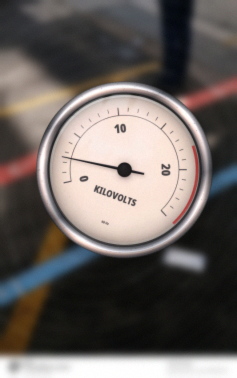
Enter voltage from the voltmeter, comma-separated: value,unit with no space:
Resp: 2.5,kV
